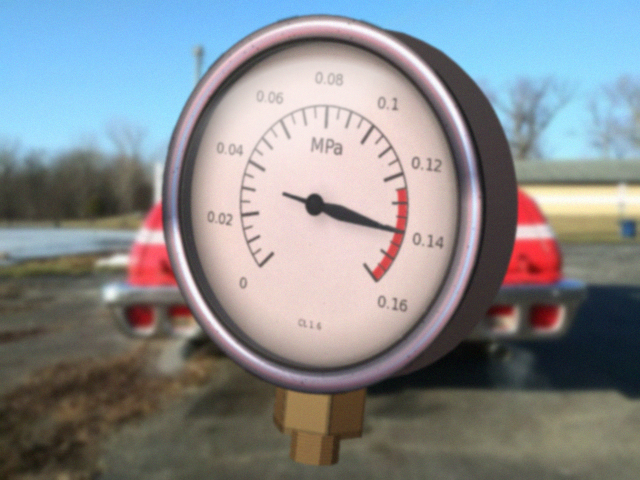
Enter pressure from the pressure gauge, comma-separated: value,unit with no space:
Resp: 0.14,MPa
